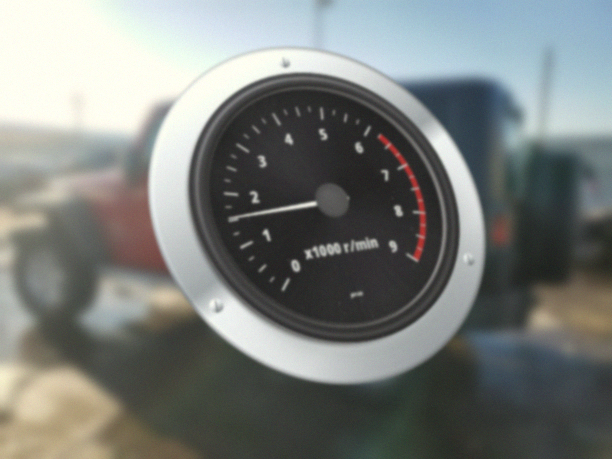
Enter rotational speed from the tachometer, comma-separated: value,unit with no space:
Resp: 1500,rpm
